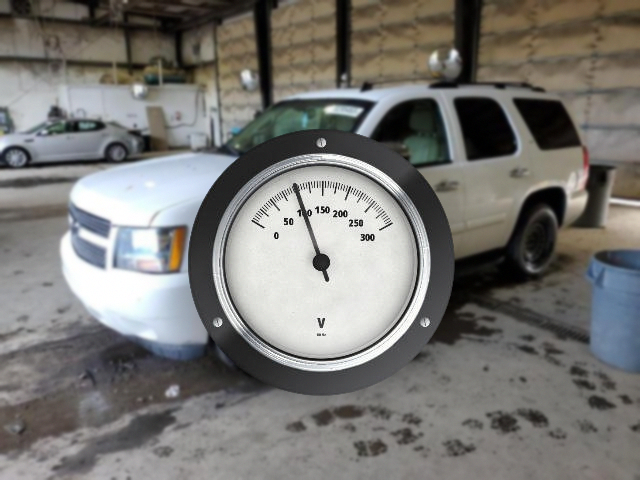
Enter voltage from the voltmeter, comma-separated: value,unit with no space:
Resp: 100,V
